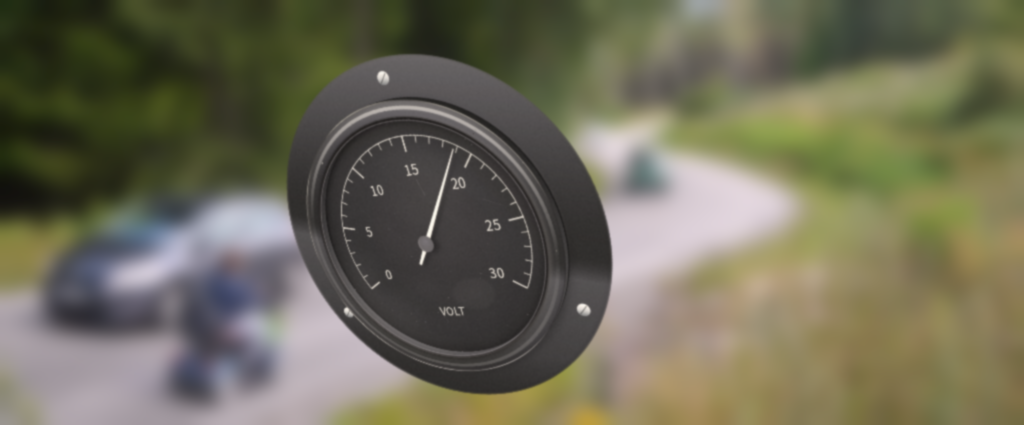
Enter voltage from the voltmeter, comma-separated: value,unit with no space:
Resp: 19,V
